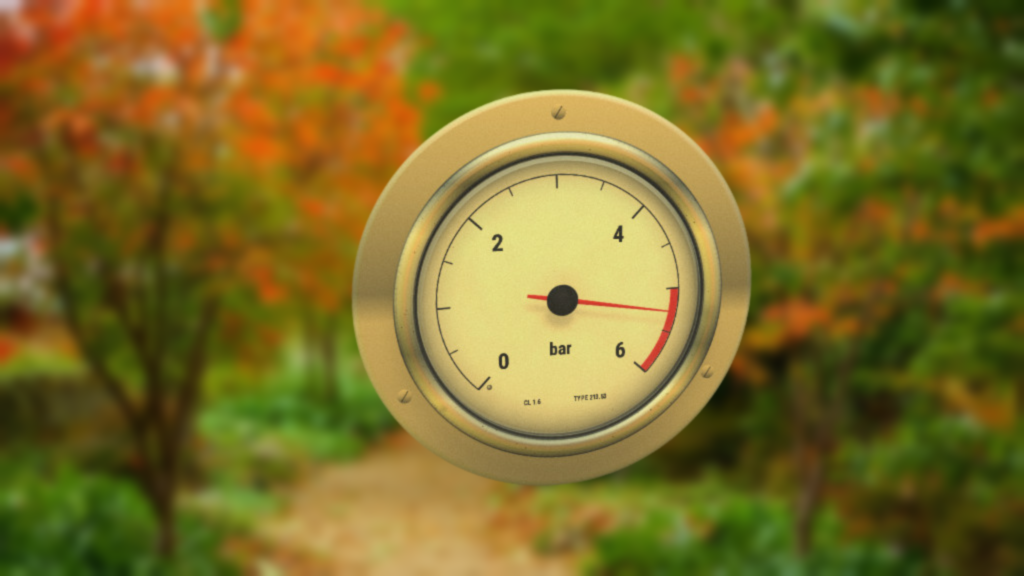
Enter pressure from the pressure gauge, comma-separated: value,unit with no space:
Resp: 5.25,bar
